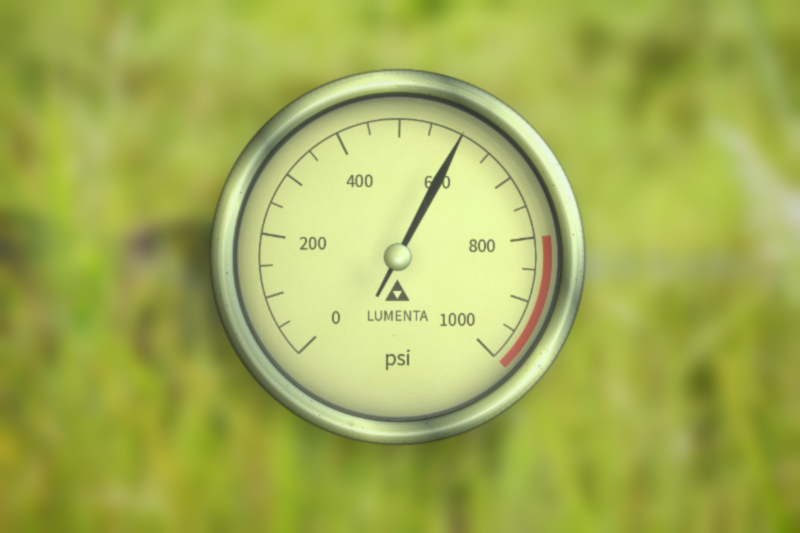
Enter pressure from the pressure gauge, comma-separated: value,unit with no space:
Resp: 600,psi
